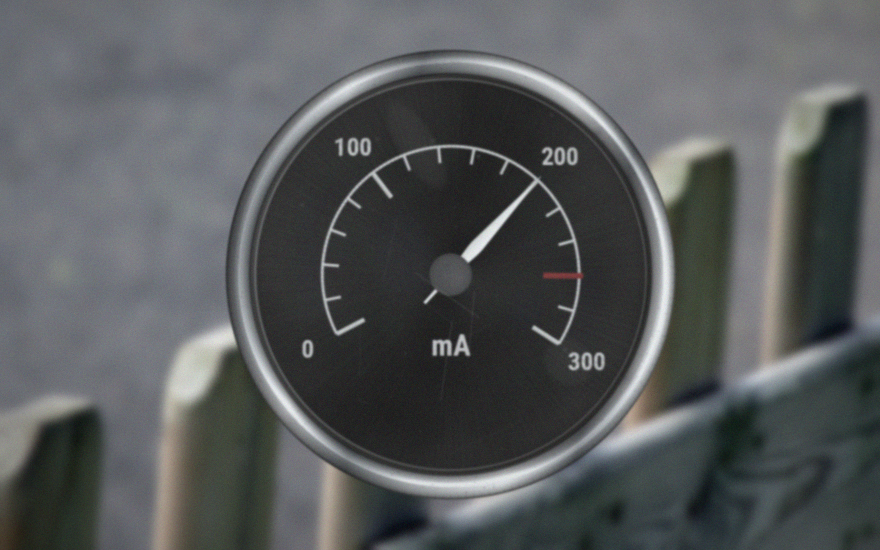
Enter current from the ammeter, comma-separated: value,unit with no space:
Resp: 200,mA
